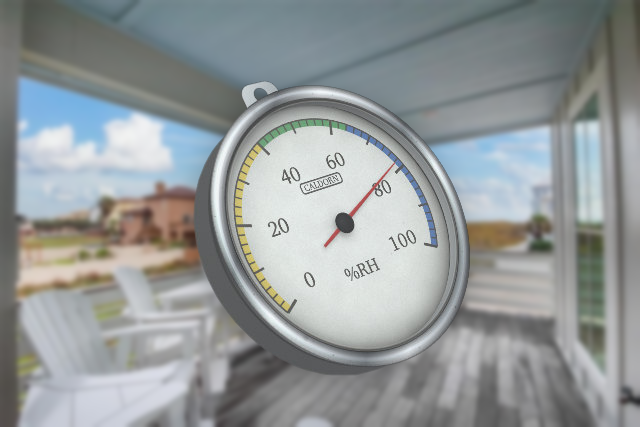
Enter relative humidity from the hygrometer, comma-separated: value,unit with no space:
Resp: 78,%
